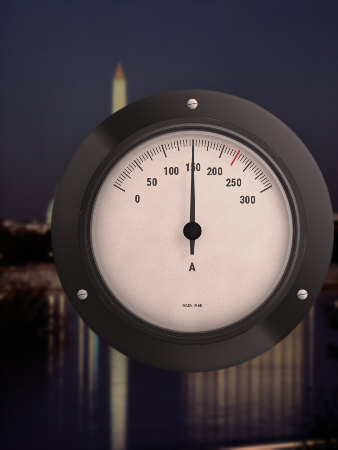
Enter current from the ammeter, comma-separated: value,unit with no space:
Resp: 150,A
